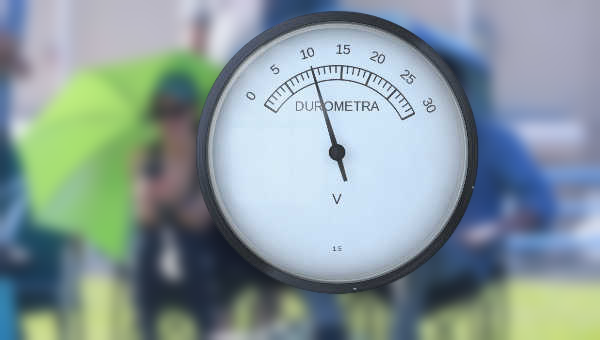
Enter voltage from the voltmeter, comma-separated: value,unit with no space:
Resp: 10,V
